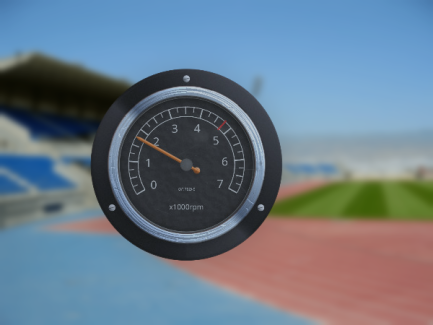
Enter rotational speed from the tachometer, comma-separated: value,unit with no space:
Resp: 1750,rpm
